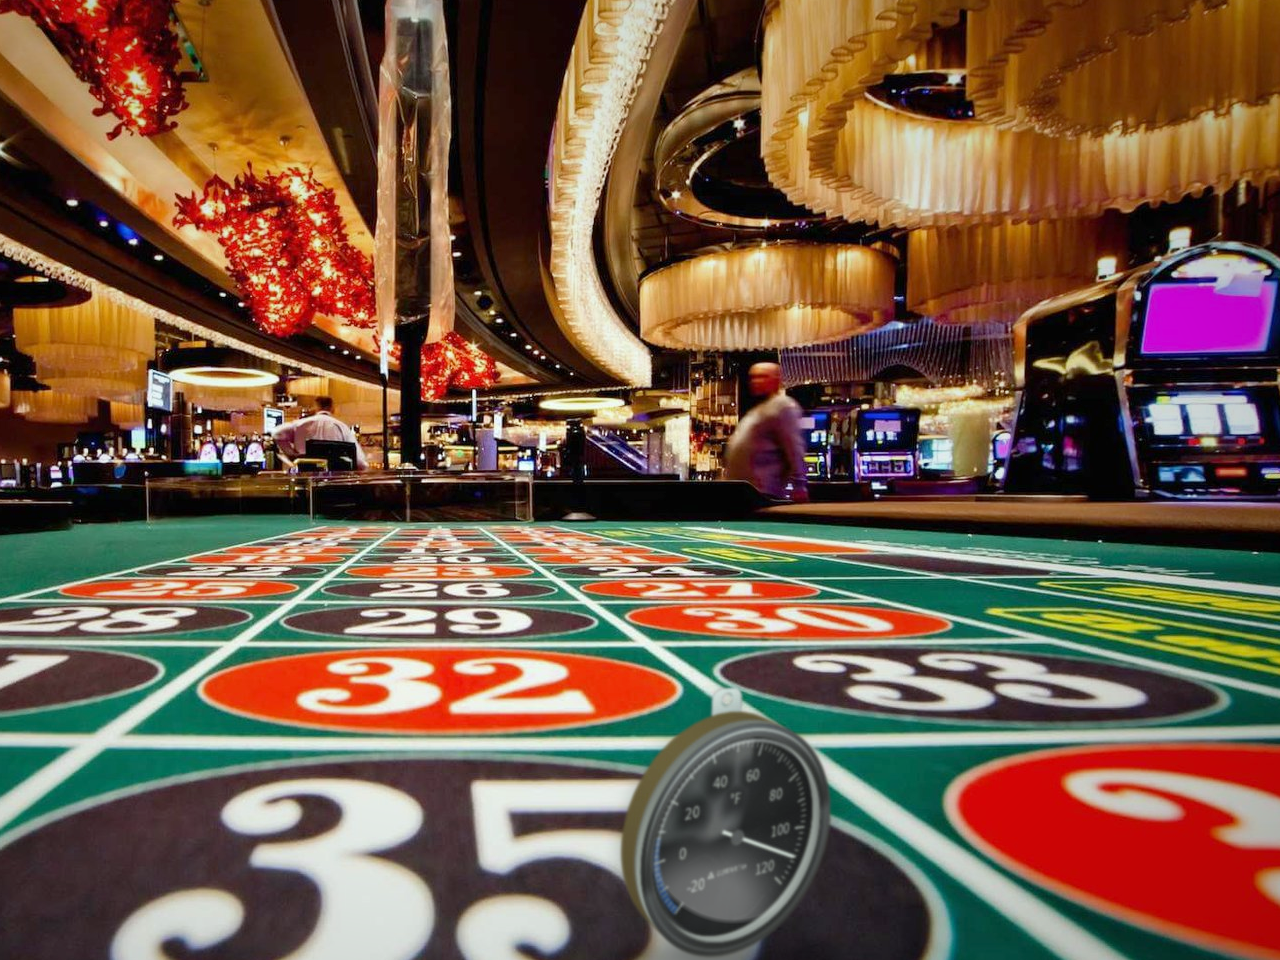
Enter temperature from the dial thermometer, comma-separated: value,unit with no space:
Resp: 110,°F
